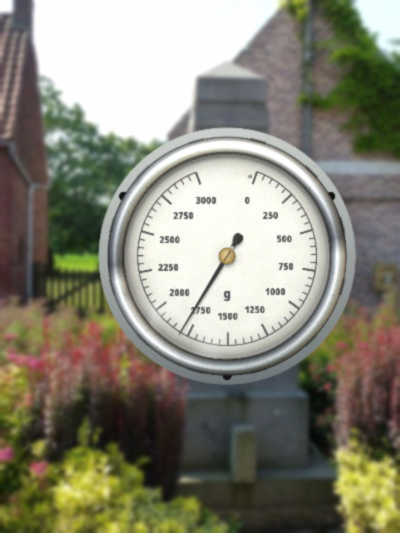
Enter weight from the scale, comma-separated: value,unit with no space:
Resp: 1800,g
